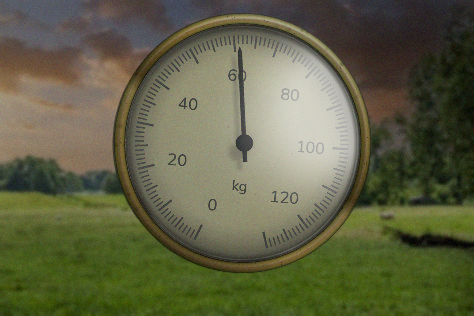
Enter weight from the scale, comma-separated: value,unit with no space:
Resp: 61,kg
